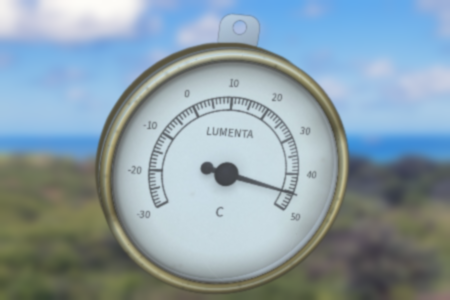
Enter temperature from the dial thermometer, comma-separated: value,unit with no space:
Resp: 45,°C
